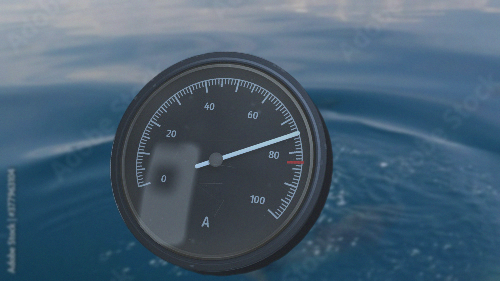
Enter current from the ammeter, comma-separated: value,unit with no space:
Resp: 75,A
